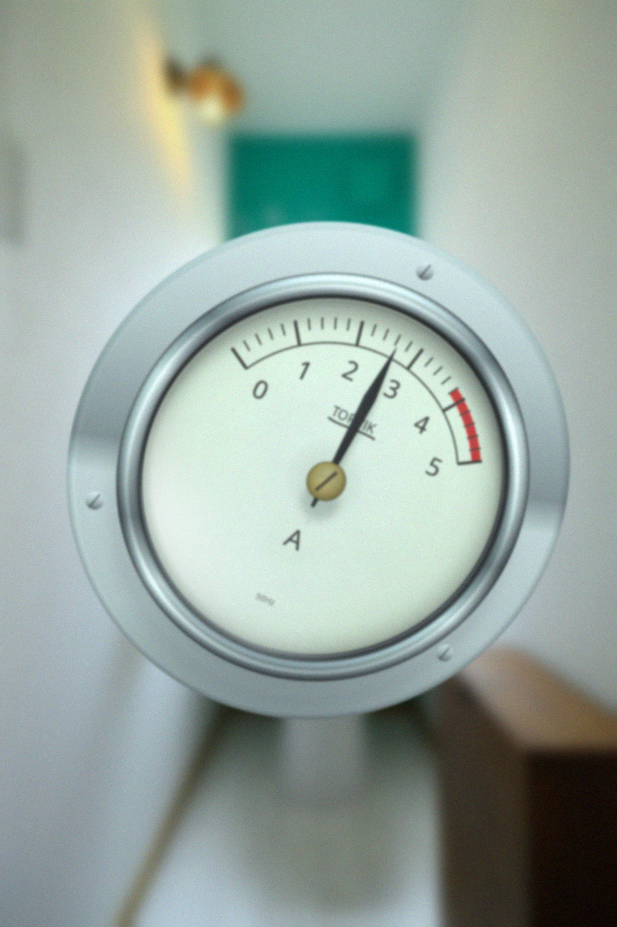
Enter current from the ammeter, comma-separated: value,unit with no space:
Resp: 2.6,A
